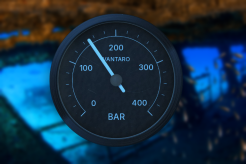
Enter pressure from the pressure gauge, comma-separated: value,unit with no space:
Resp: 150,bar
